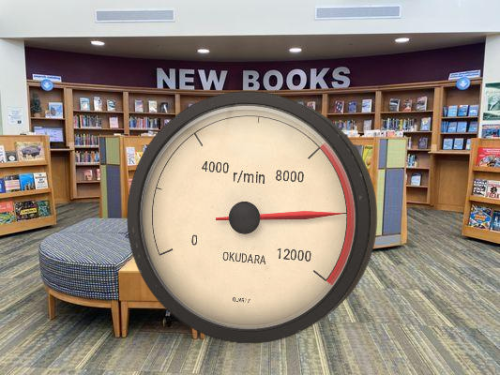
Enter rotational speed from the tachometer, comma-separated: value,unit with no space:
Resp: 10000,rpm
